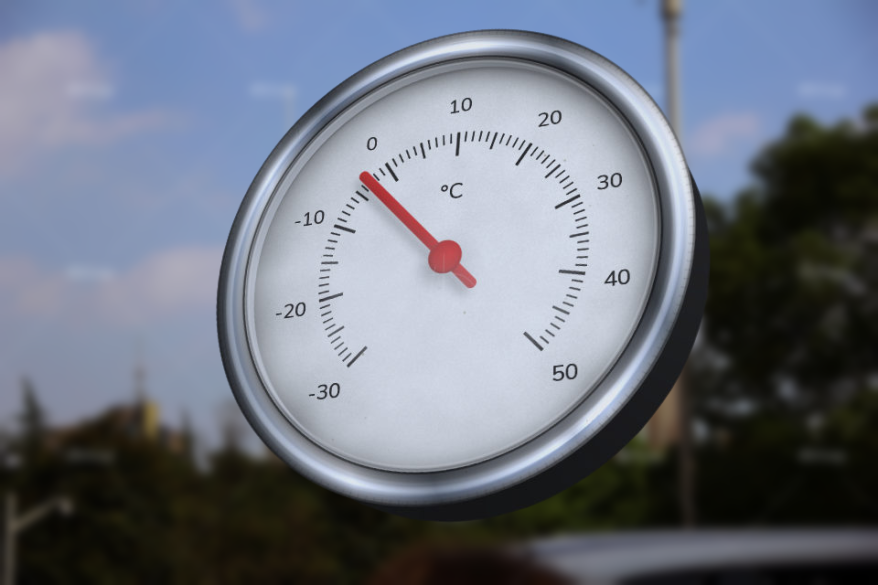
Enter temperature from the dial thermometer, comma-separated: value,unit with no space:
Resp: -3,°C
